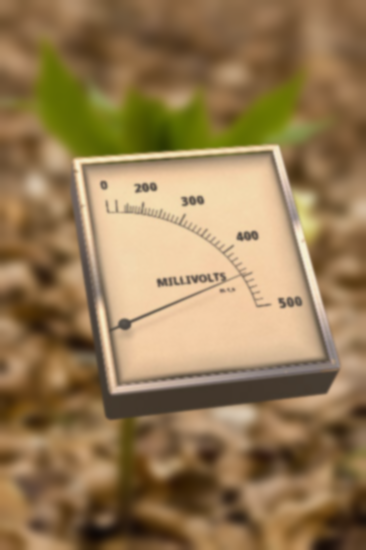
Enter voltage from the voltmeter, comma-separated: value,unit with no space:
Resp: 450,mV
